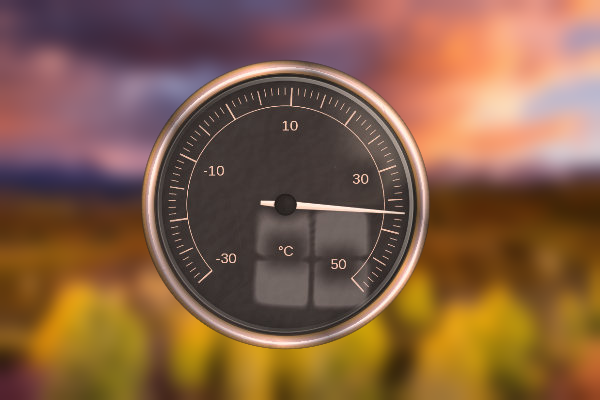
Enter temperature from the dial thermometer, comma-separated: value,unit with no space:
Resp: 37,°C
